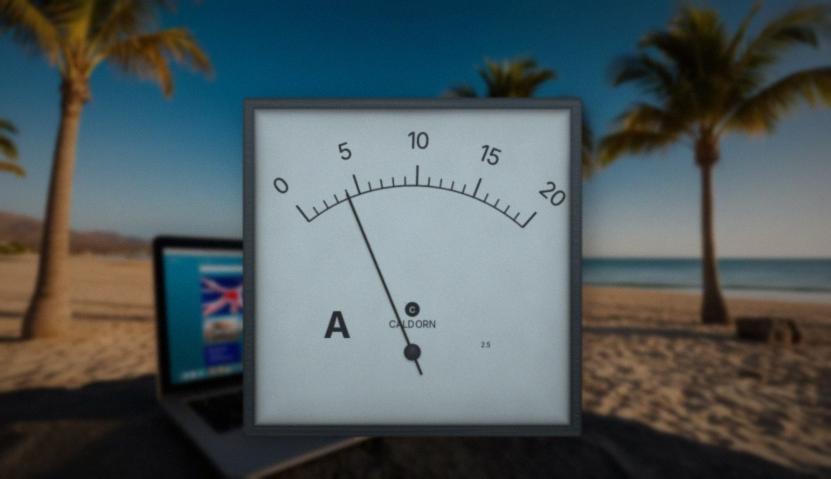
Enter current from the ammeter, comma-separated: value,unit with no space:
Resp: 4,A
